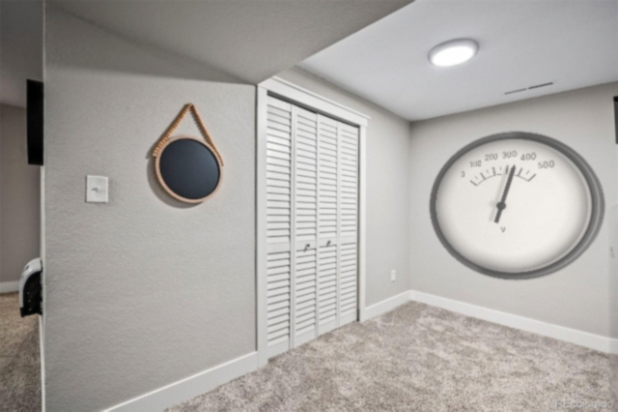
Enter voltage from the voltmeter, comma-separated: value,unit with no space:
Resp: 350,V
